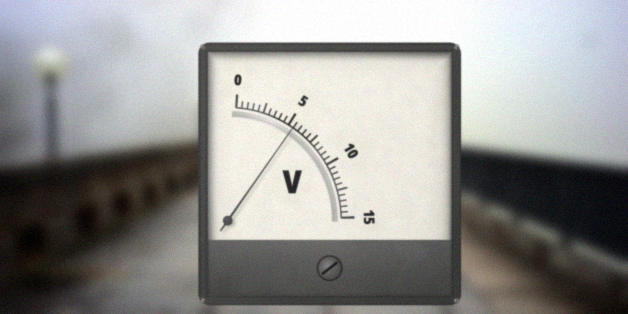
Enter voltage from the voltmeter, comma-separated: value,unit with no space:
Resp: 5.5,V
